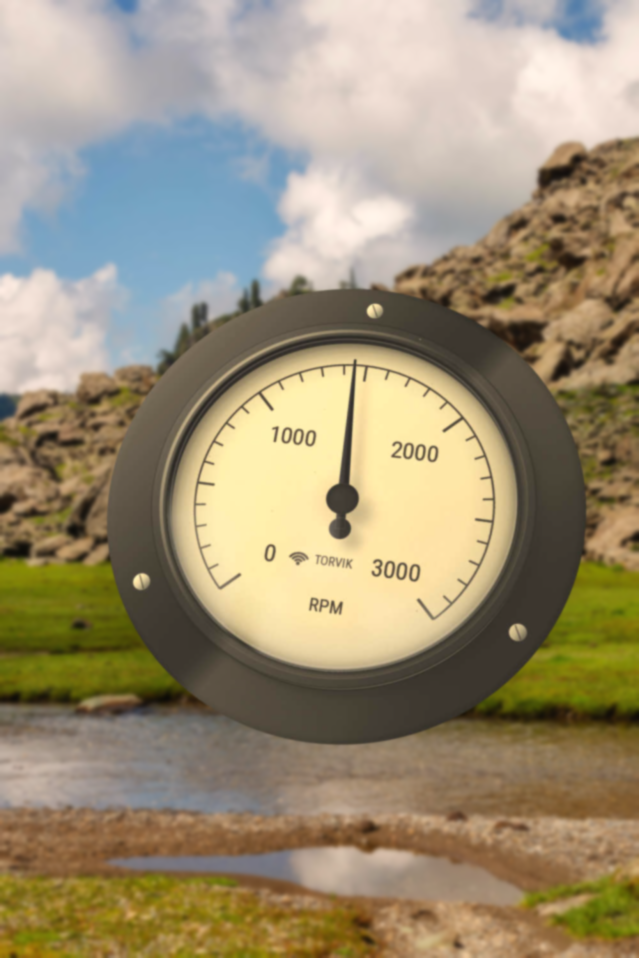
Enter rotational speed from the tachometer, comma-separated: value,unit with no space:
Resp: 1450,rpm
